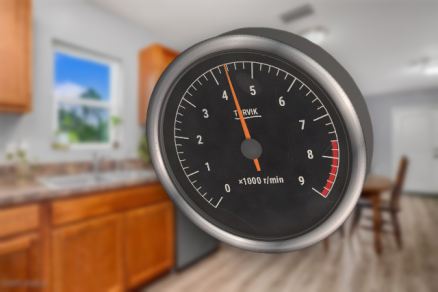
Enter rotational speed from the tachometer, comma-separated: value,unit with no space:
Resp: 4400,rpm
